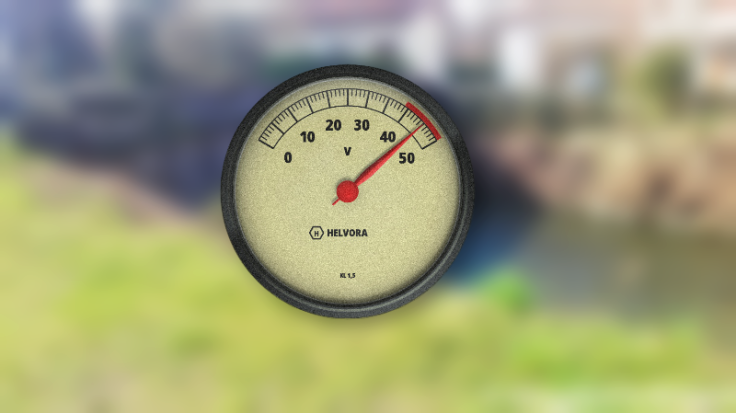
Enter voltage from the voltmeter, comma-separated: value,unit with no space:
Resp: 45,V
